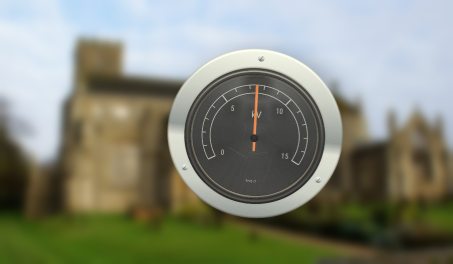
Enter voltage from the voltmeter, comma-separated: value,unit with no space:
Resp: 7.5,kV
